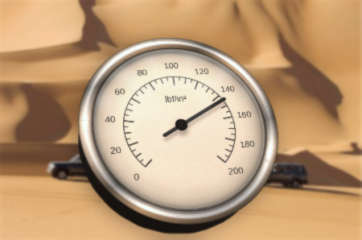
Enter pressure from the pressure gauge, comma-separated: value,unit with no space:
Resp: 145,psi
